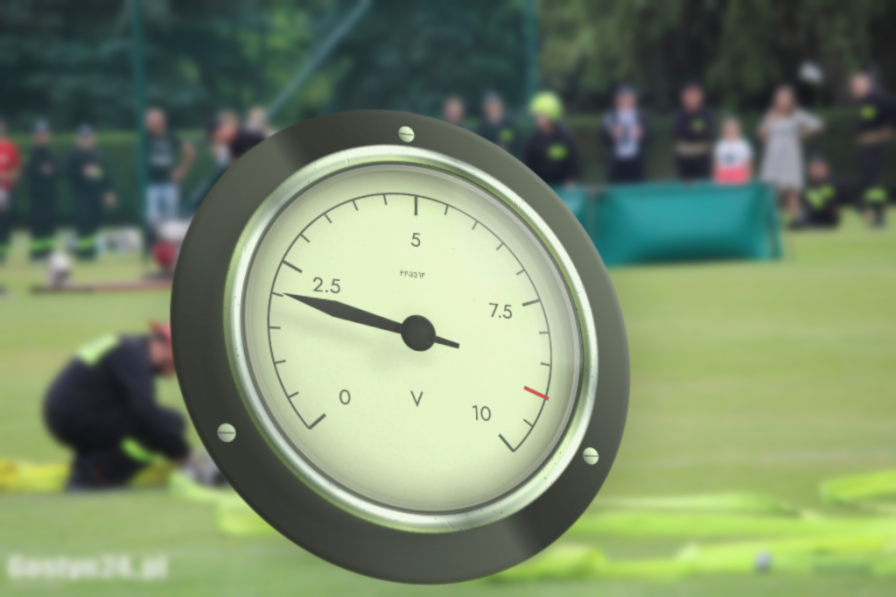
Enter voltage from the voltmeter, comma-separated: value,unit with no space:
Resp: 2,V
